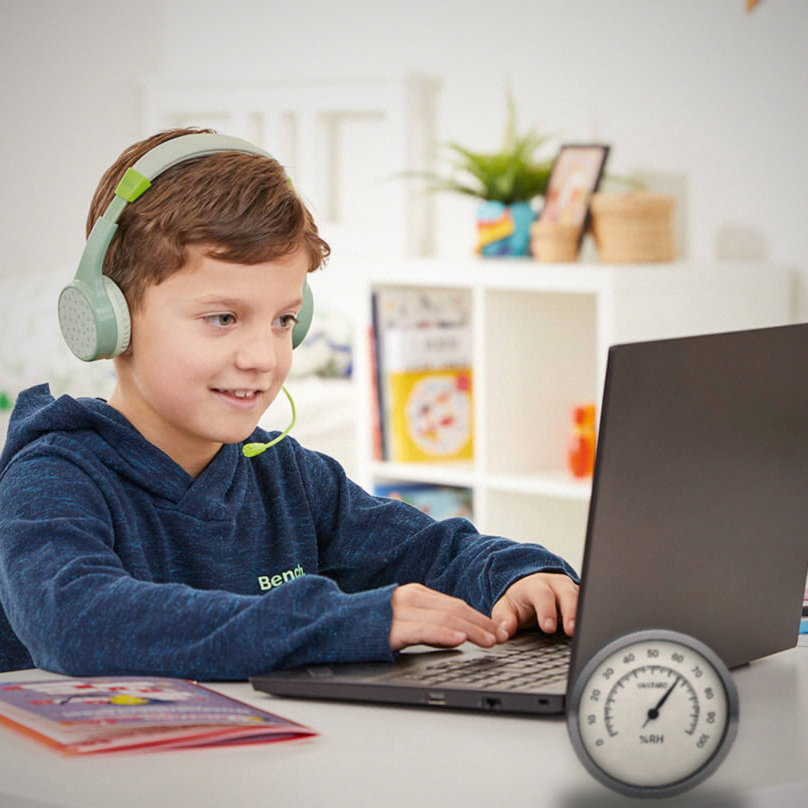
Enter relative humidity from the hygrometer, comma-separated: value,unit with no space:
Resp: 65,%
